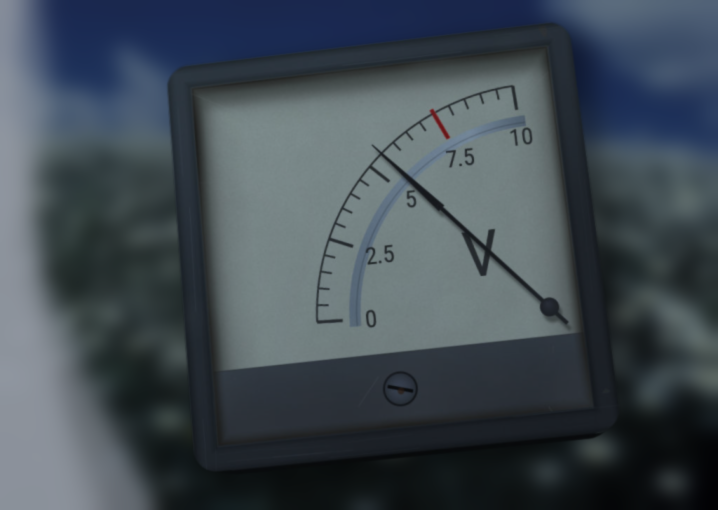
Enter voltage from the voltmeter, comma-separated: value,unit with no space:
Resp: 5.5,V
